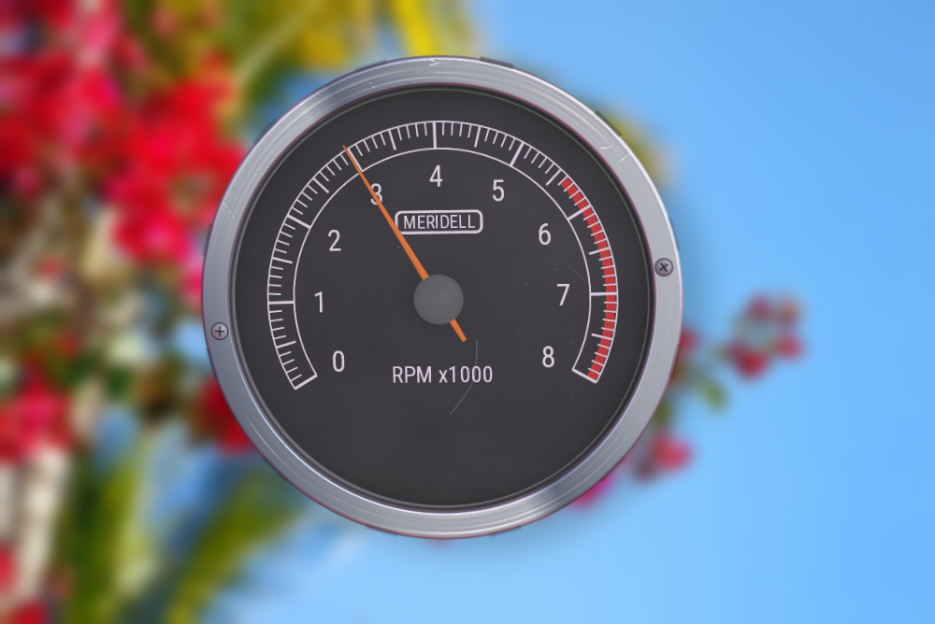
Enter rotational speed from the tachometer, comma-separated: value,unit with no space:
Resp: 3000,rpm
